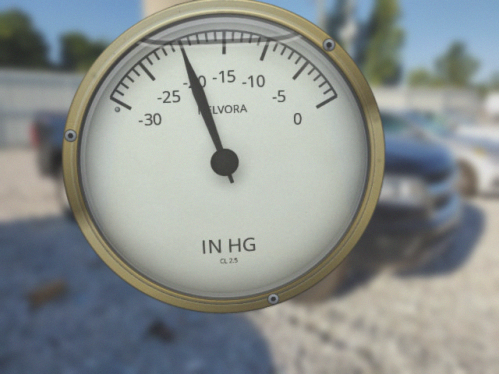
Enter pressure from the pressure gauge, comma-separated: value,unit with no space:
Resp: -20,inHg
